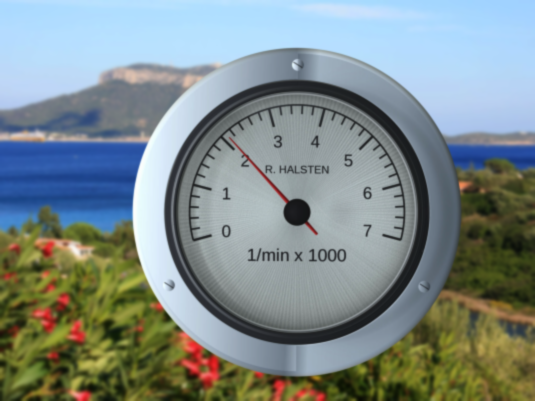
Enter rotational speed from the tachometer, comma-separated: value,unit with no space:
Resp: 2100,rpm
